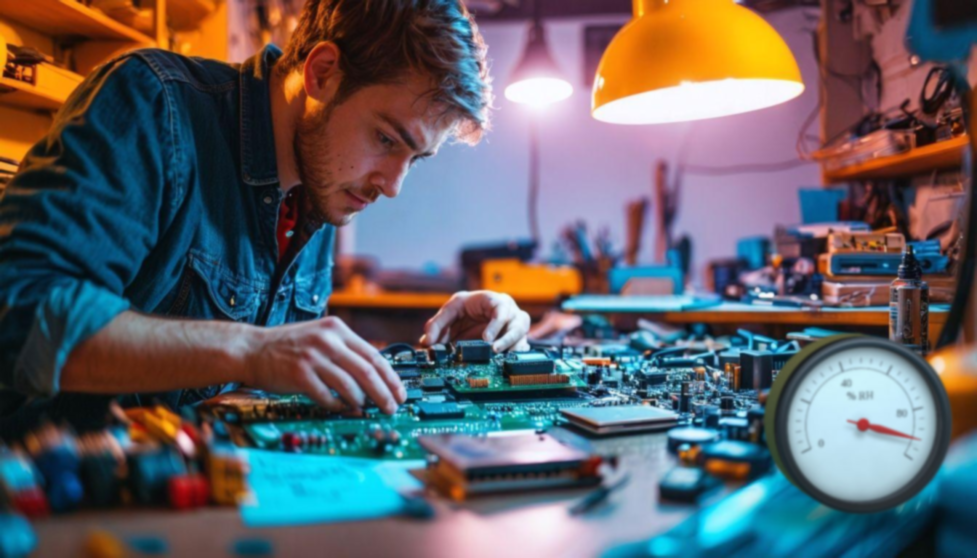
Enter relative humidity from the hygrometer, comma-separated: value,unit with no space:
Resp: 92,%
